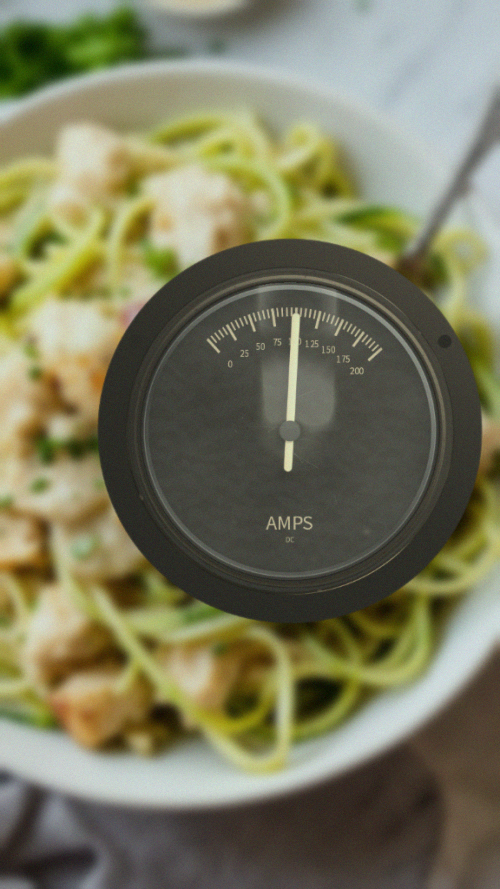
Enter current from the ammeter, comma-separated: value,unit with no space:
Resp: 100,A
